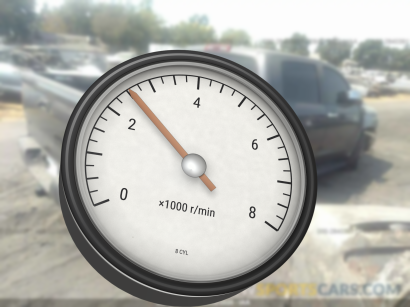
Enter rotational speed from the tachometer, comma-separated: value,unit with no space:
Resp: 2500,rpm
